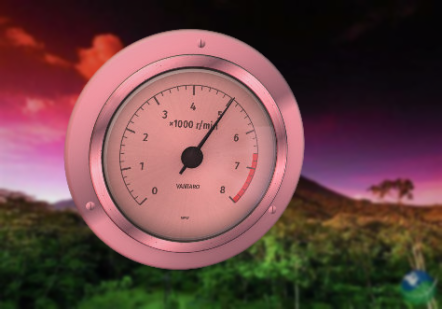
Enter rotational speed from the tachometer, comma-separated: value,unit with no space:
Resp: 5000,rpm
